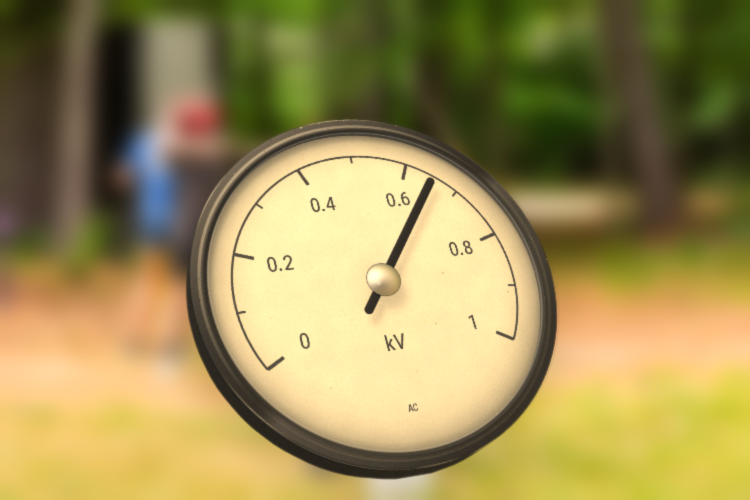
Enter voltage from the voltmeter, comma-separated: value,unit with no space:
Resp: 0.65,kV
